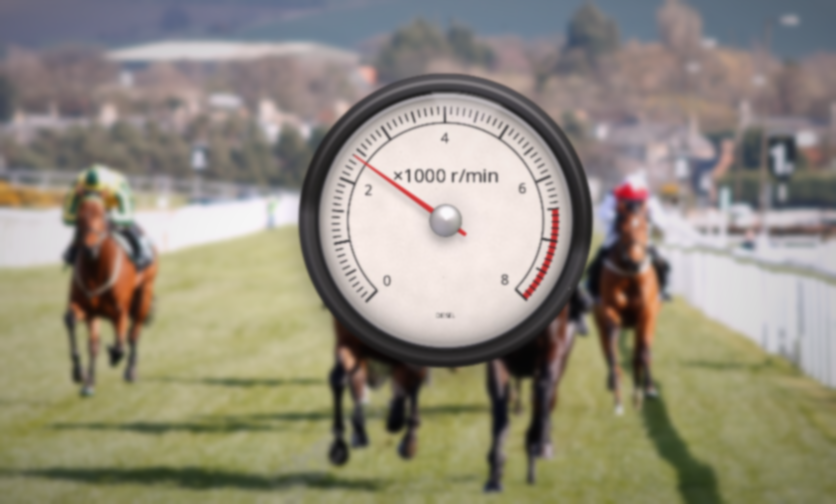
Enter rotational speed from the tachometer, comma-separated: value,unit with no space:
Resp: 2400,rpm
